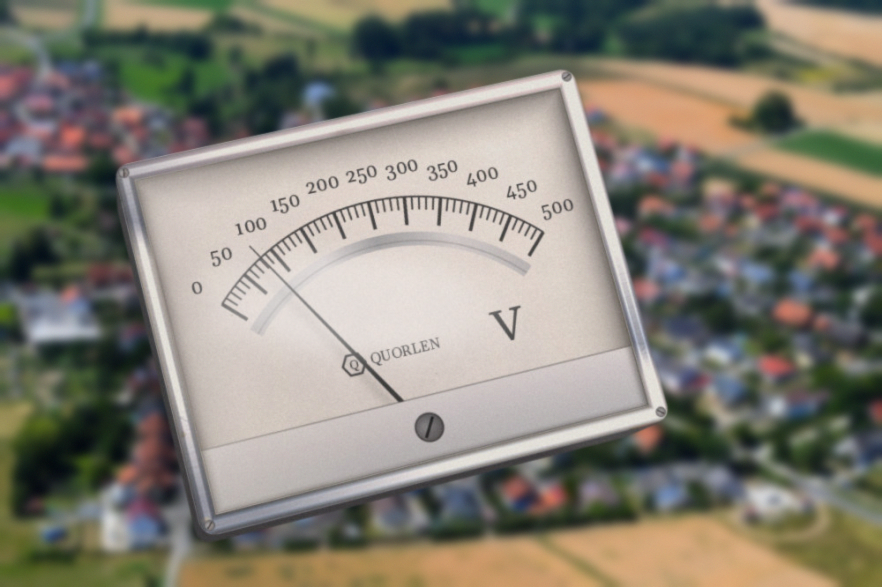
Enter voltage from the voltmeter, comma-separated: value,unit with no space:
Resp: 80,V
